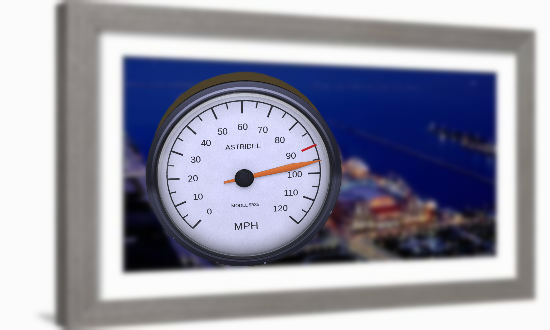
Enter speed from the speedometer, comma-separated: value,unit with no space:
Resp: 95,mph
